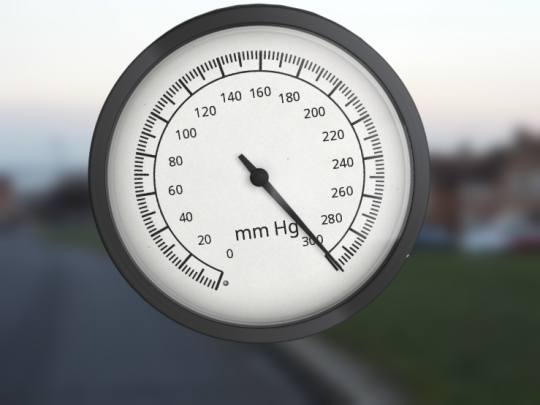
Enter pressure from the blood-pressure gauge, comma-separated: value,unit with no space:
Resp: 298,mmHg
